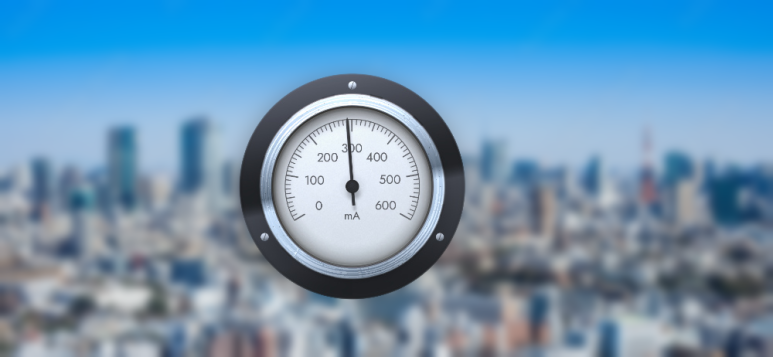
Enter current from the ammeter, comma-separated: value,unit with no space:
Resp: 290,mA
